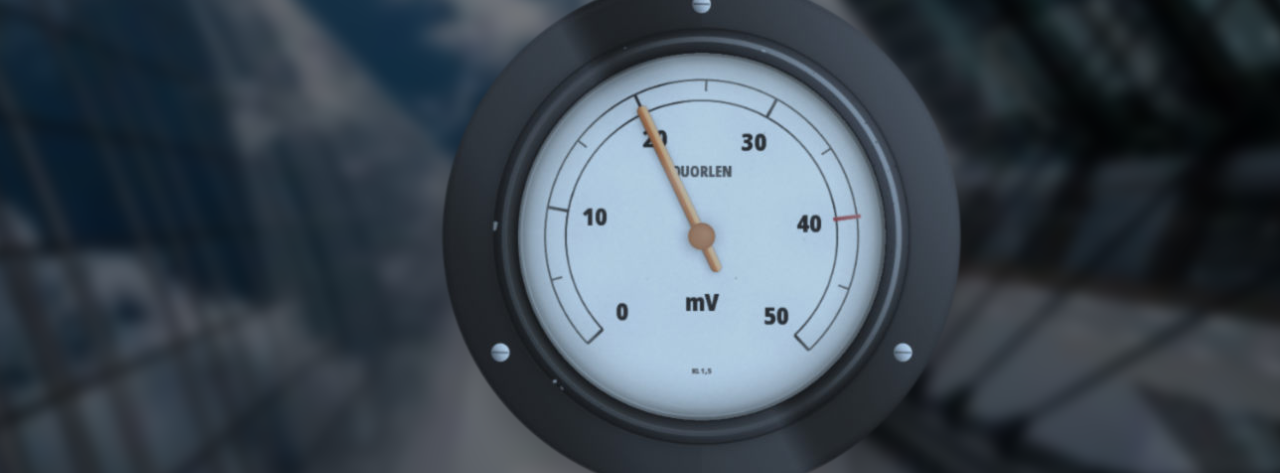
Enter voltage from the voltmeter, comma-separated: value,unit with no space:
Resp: 20,mV
